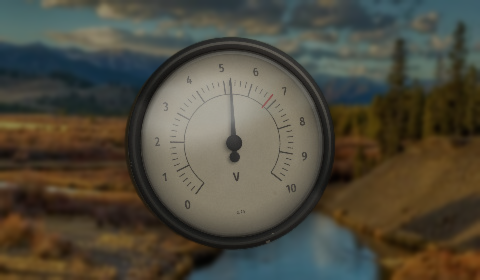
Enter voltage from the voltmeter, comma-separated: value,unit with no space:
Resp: 5.2,V
